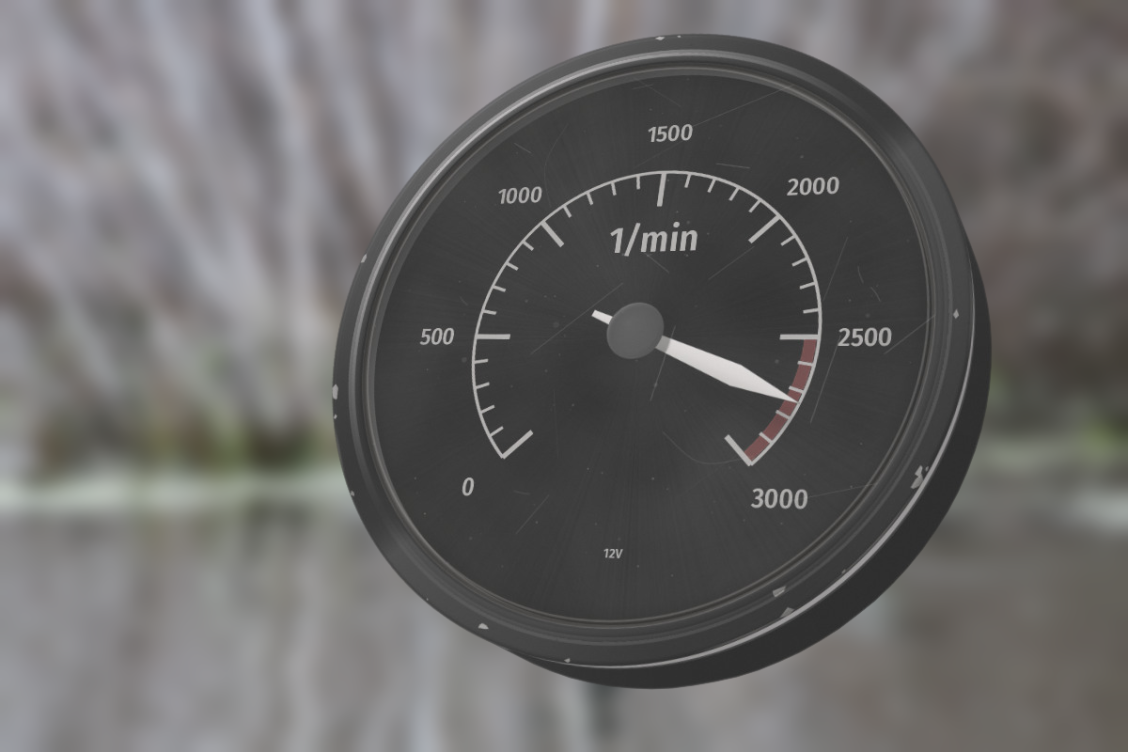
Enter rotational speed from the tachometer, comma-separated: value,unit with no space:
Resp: 2750,rpm
